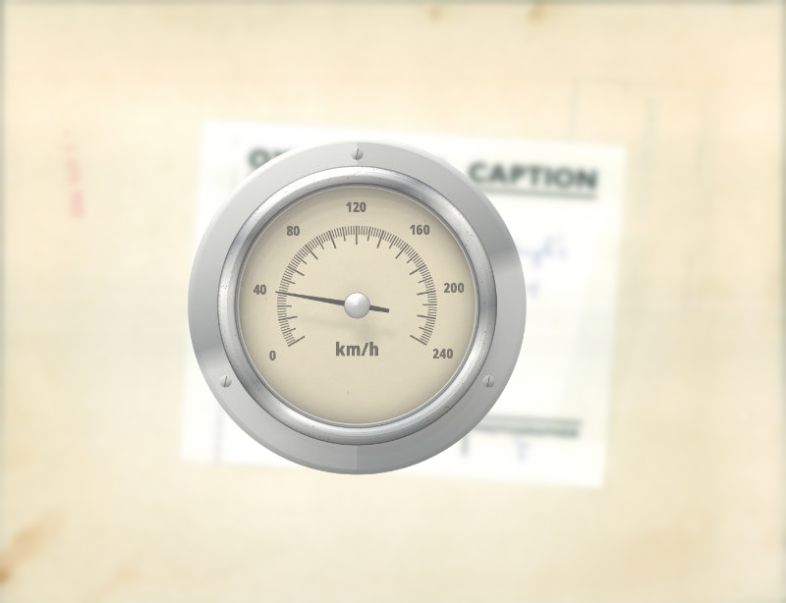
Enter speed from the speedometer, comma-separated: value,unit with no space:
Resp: 40,km/h
